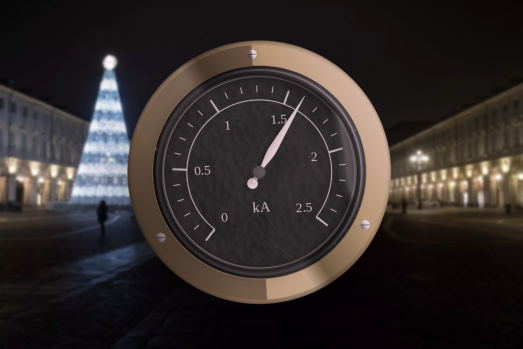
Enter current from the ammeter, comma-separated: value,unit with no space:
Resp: 1.6,kA
